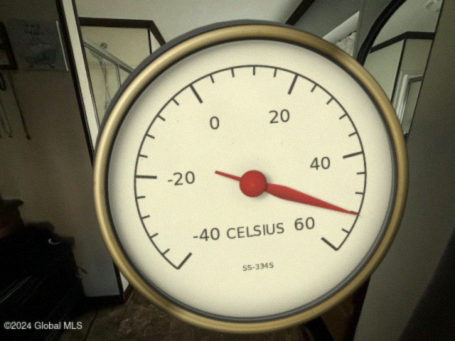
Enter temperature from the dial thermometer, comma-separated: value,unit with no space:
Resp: 52,°C
